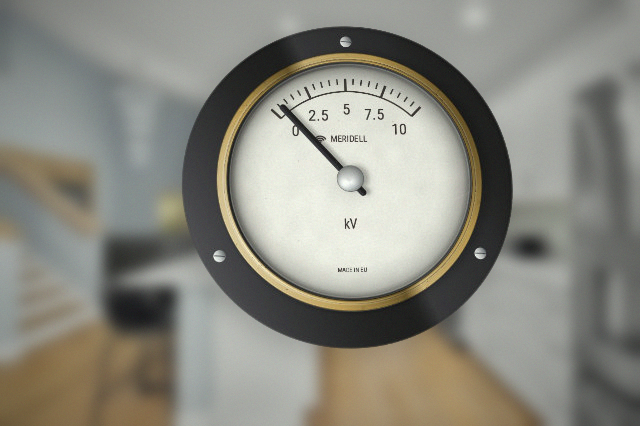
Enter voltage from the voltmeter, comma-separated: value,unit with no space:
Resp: 0.5,kV
